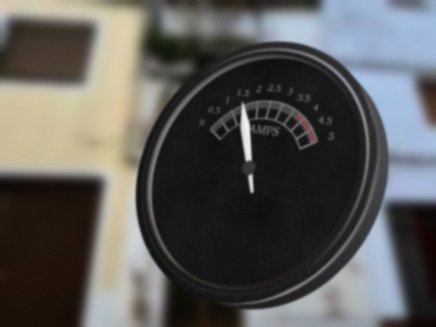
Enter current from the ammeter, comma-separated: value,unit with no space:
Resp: 1.5,A
